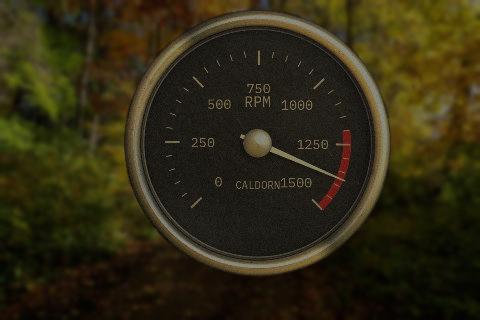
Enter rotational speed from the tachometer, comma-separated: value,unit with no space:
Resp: 1375,rpm
